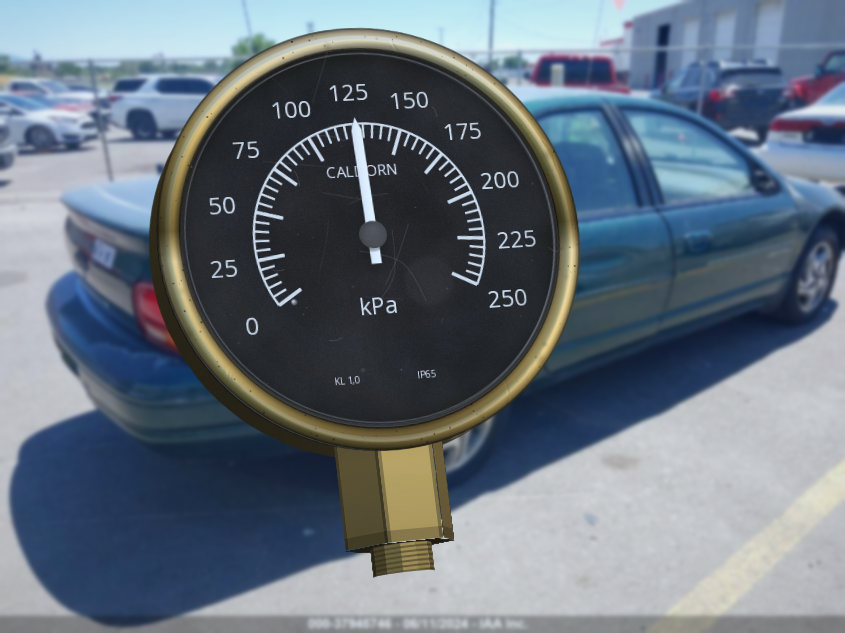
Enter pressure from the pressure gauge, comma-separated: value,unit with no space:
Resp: 125,kPa
